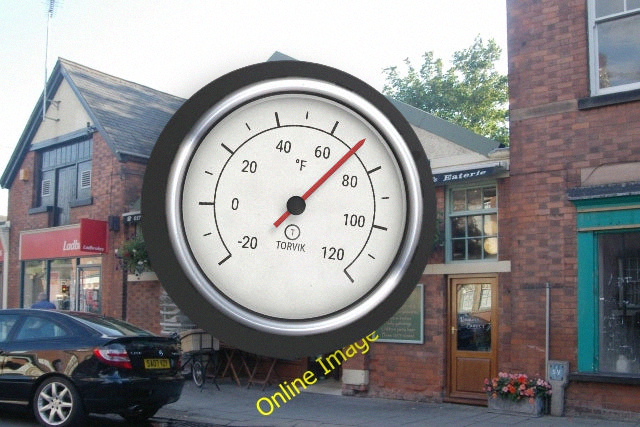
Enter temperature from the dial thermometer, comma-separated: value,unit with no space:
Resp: 70,°F
